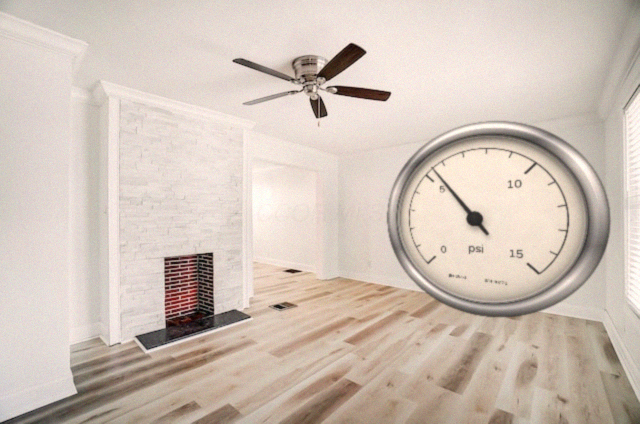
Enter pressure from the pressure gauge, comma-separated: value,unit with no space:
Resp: 5.5,psi
